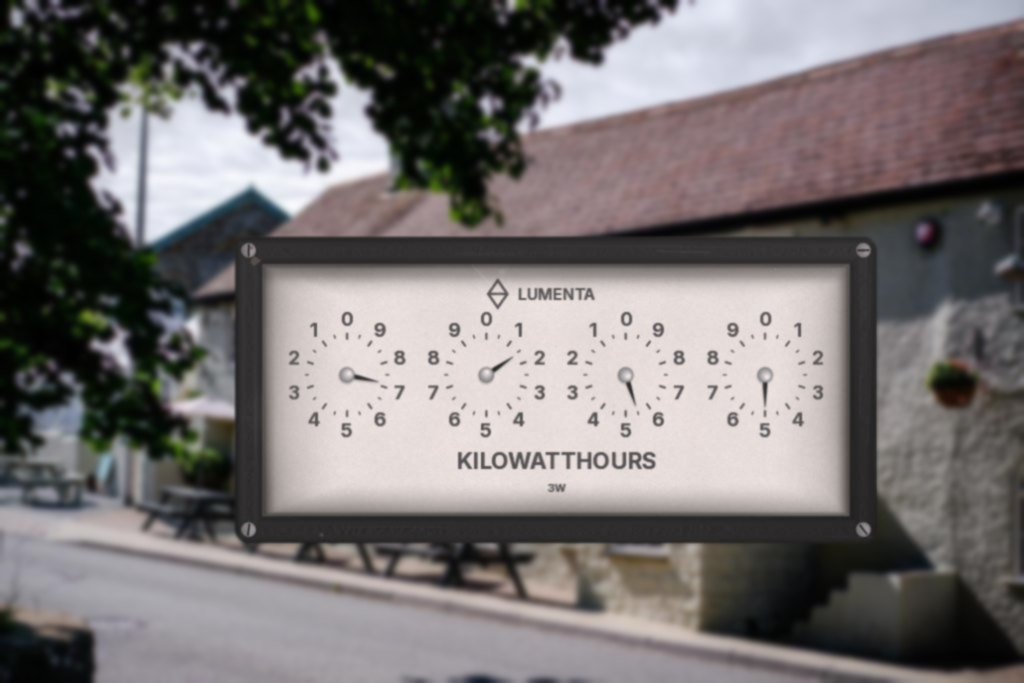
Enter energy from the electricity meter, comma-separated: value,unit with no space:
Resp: 7155,kWh
